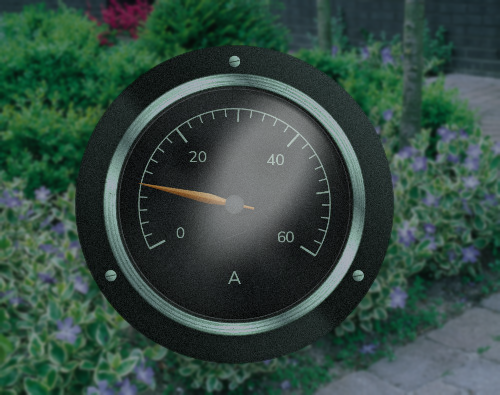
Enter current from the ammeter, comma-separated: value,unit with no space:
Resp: 10,A
